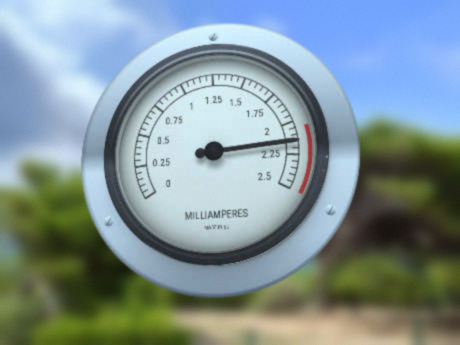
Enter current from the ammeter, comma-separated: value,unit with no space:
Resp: 2.15,mA
